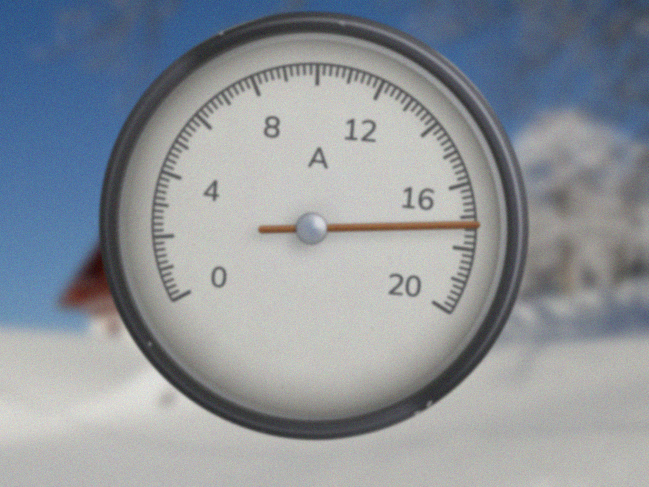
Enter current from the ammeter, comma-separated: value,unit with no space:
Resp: 17.2,A
